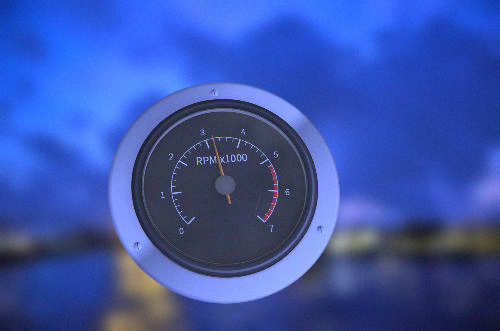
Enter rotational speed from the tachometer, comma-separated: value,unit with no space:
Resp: 3200,rpm
